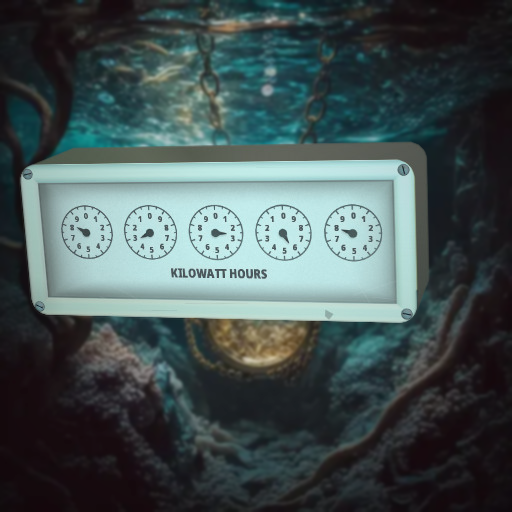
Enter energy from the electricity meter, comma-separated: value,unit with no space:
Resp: 83258,kWh
